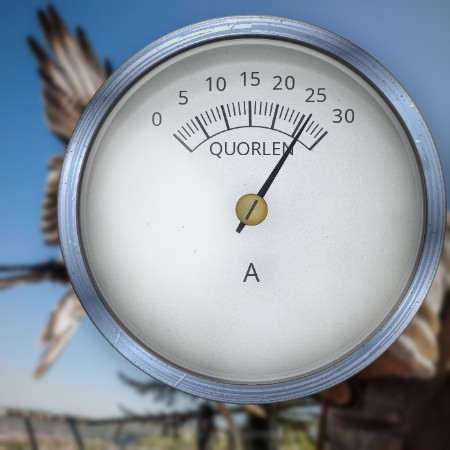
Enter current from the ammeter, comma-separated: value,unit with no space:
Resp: 26,A
